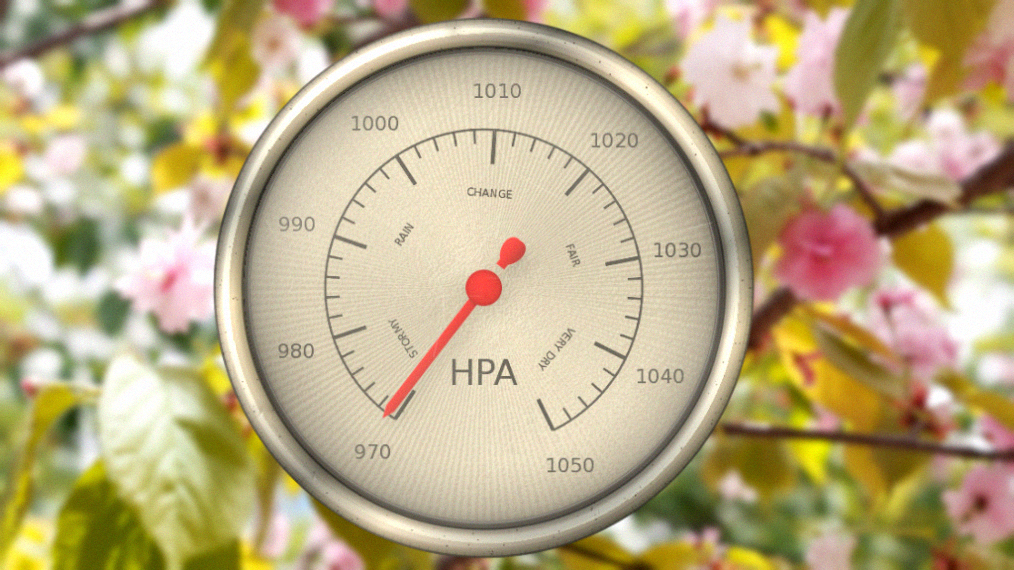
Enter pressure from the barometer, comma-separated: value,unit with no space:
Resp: 971,hPa
